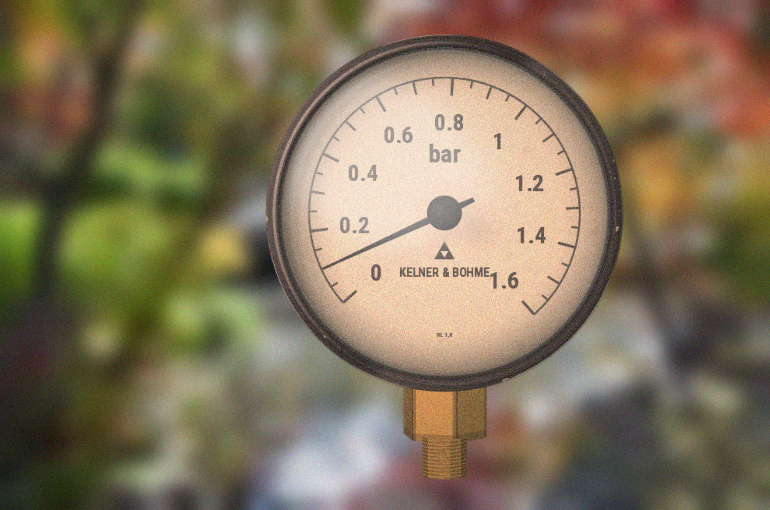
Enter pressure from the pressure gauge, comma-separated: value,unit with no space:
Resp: 0.1,bar
